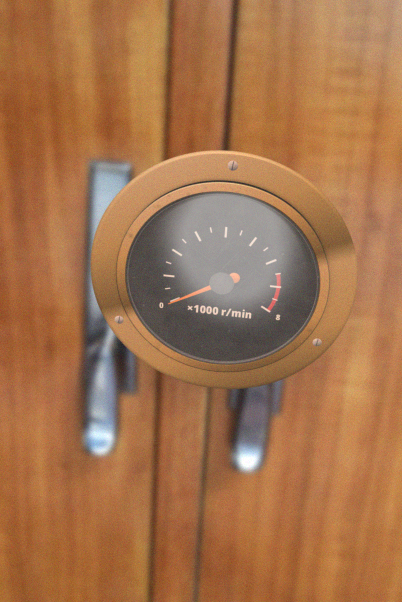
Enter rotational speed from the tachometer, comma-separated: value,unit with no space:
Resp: 0,rpm
